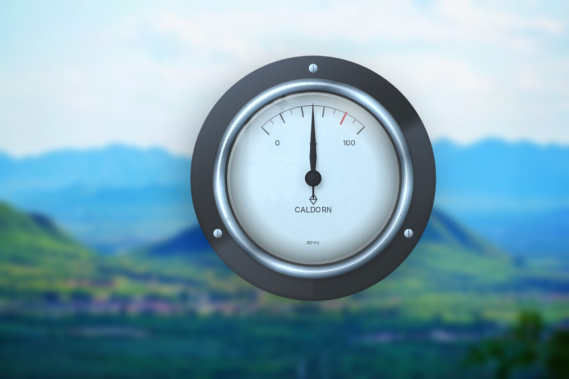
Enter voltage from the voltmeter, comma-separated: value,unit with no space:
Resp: 50,V
